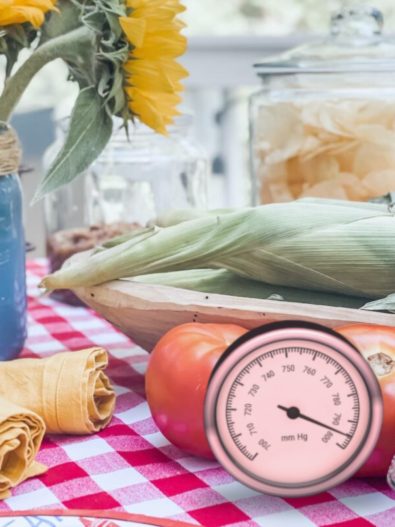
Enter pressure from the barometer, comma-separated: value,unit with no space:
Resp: 795,mmHg
